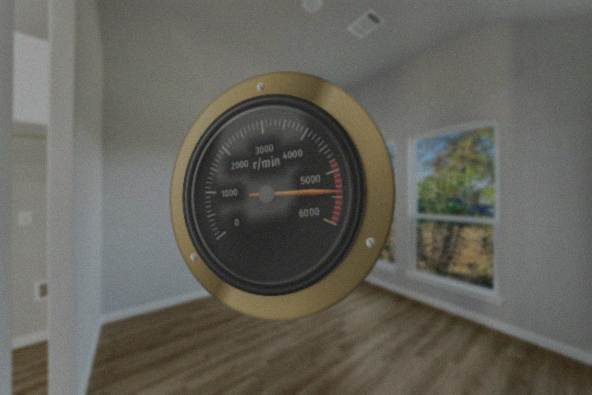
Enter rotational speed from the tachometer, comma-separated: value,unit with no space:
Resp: 5400,rpm
